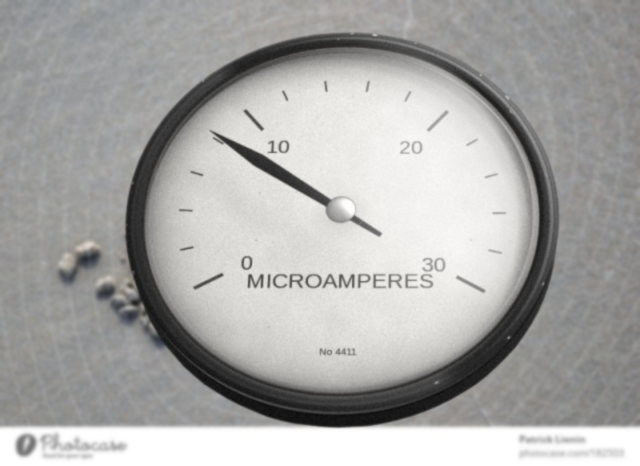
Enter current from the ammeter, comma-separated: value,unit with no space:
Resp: 8,µA
